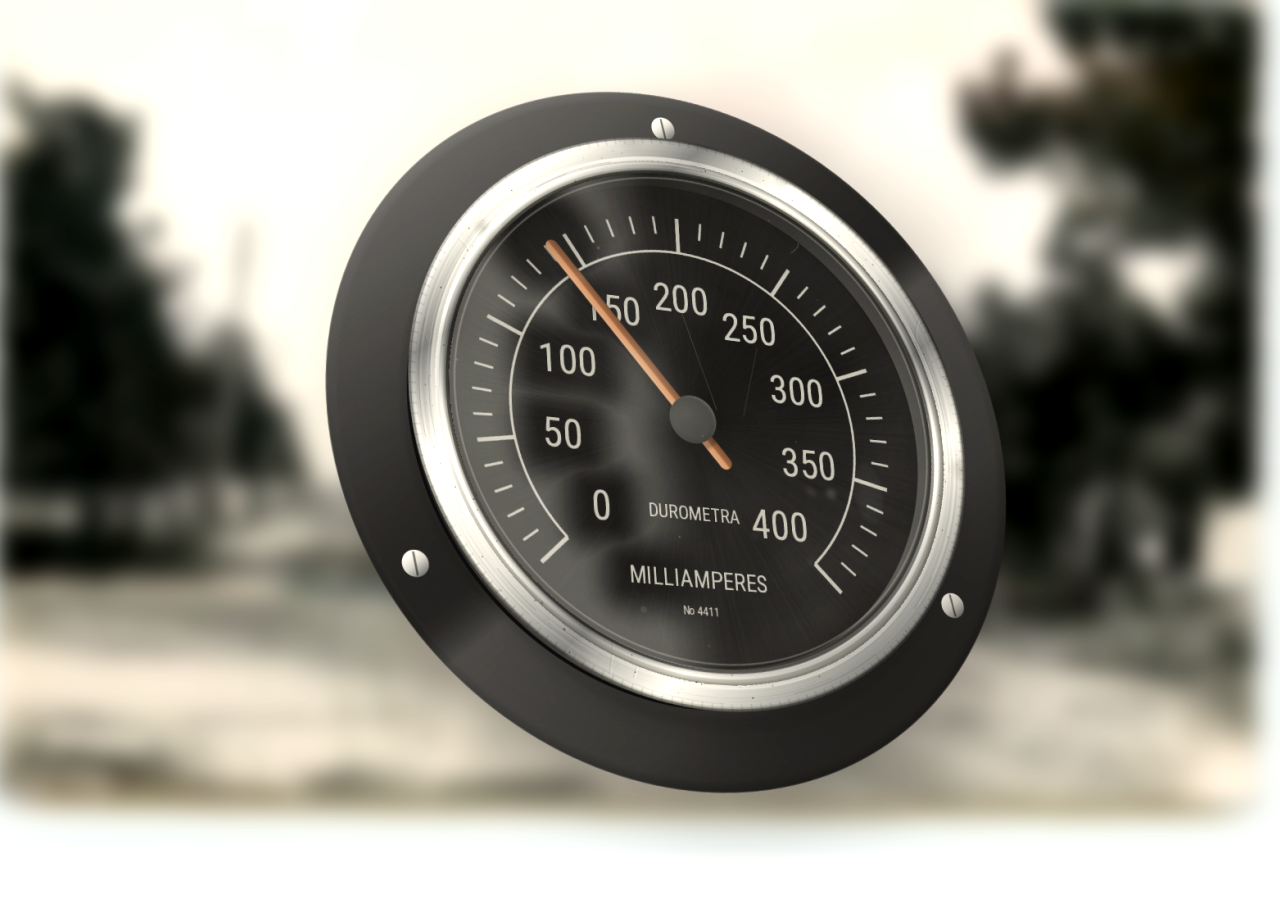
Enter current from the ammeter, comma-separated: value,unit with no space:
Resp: 140,mA
